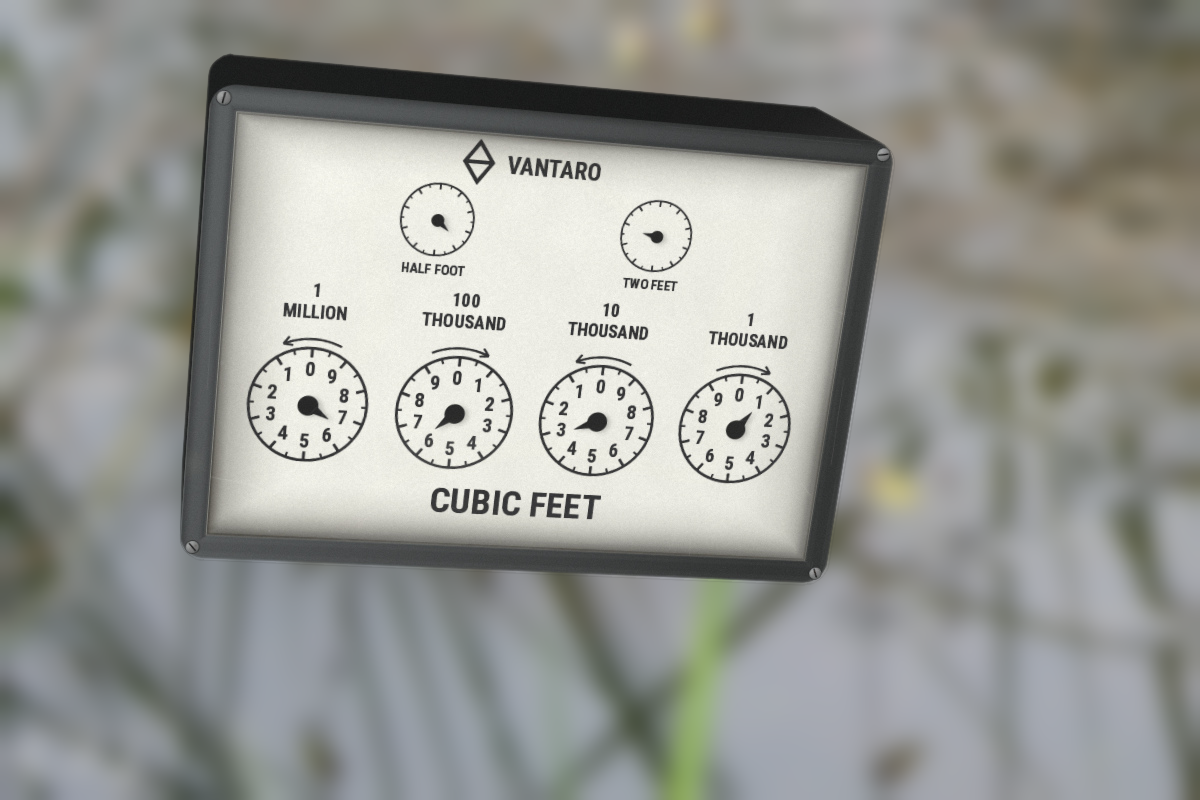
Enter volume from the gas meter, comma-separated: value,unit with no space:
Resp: 663100,ft³
